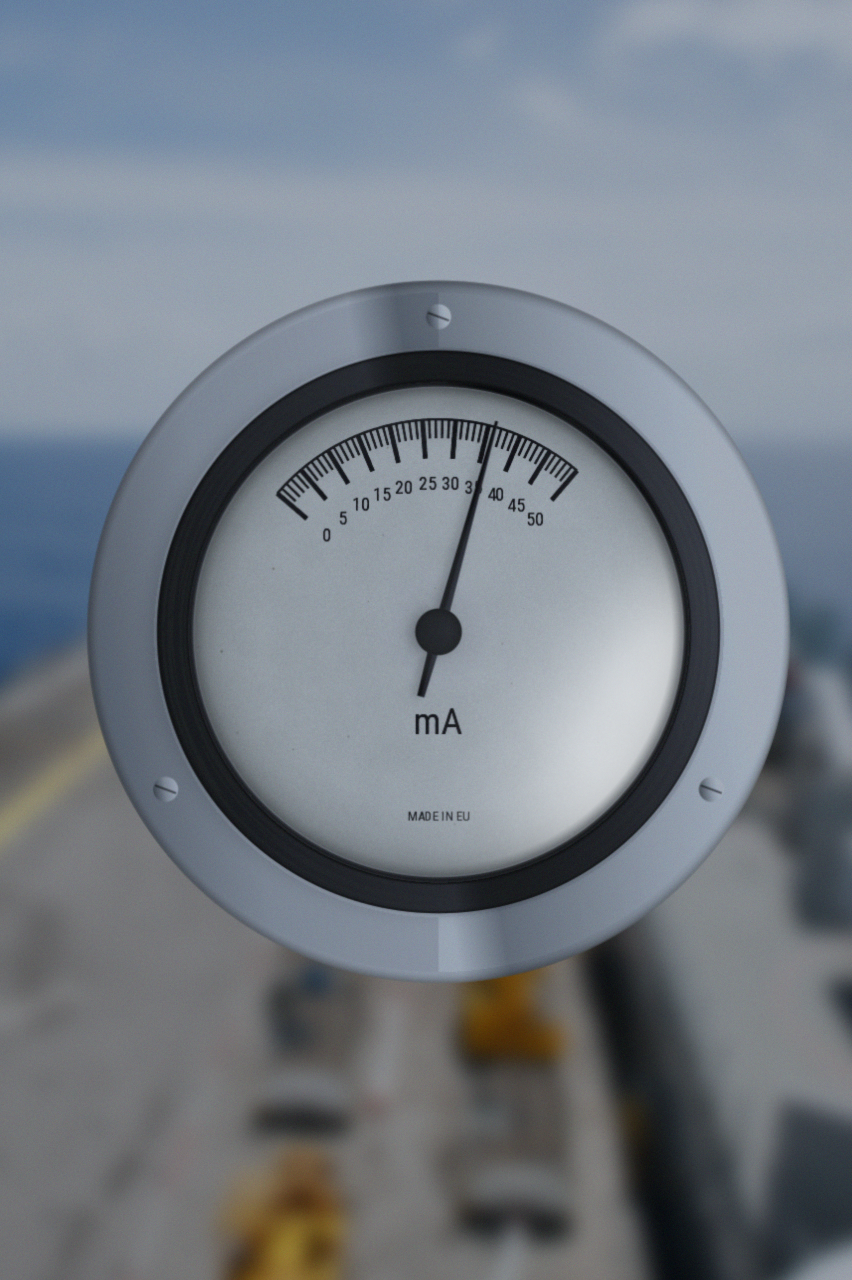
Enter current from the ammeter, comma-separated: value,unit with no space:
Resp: 36,mA
